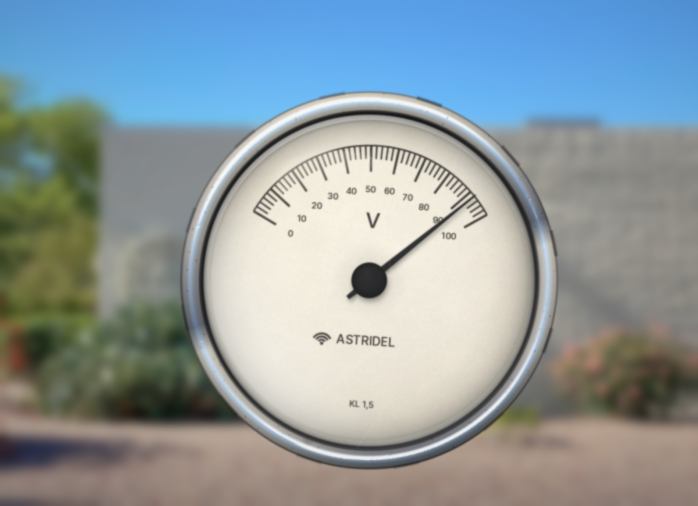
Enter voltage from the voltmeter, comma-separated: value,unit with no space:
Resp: 92,V
